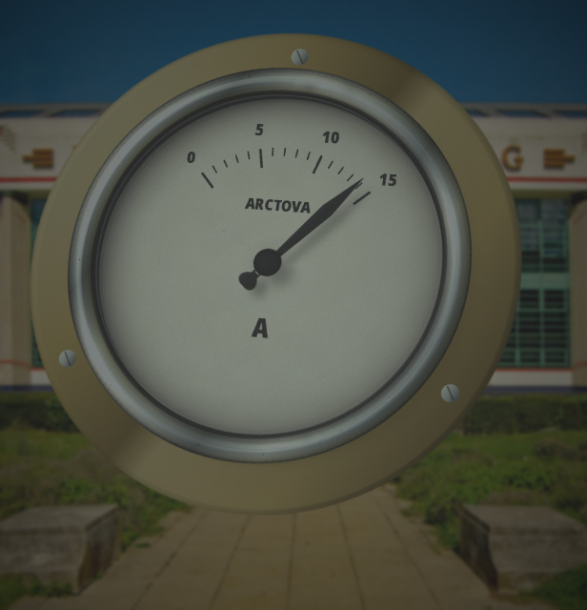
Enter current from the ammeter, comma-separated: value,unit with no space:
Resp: 14,A
